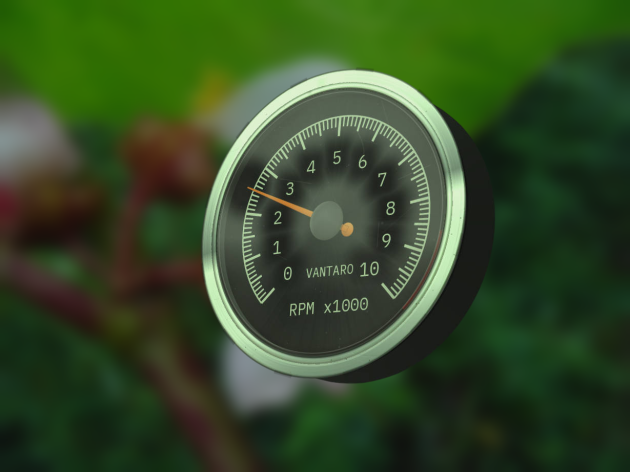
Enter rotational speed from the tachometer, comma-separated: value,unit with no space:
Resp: 2500,rpm
